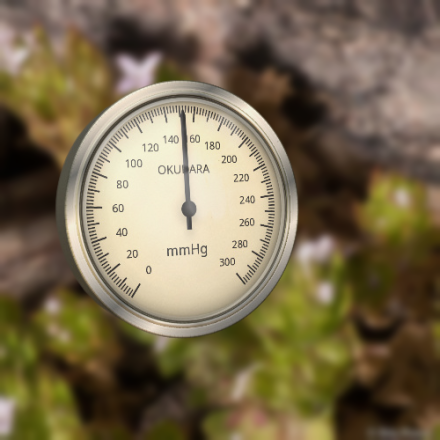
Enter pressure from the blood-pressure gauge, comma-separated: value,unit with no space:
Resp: 150,mmHg
